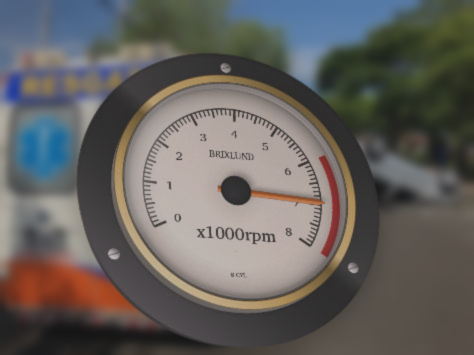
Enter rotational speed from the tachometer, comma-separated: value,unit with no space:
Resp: 7000,rpm
